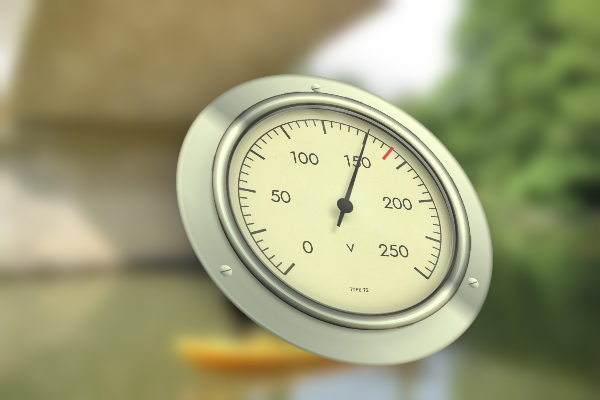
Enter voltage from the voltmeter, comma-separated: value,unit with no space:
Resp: 150,V
